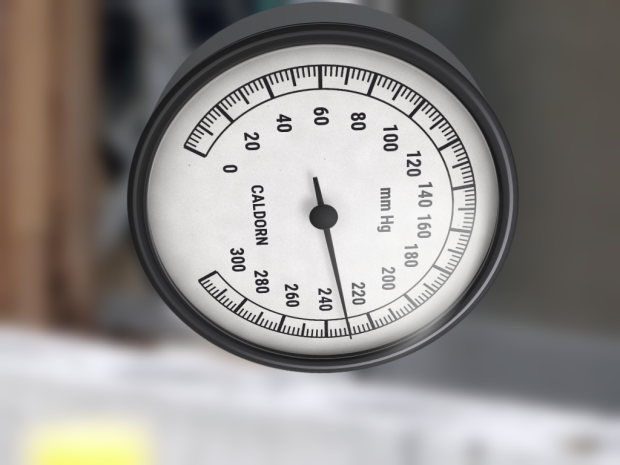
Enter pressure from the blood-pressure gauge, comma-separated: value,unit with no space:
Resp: 230,mmHg
